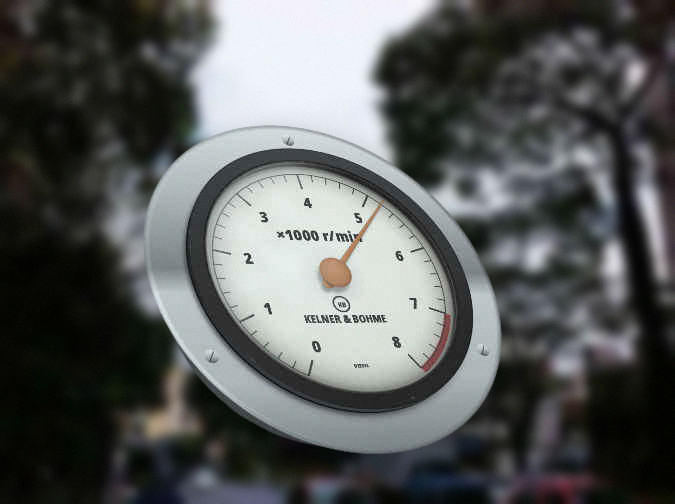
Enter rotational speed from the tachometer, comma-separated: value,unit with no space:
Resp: 5200,rpm
